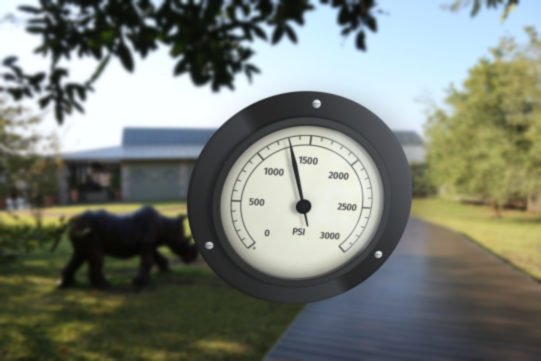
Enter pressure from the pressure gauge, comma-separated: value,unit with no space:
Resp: 1300,psi
